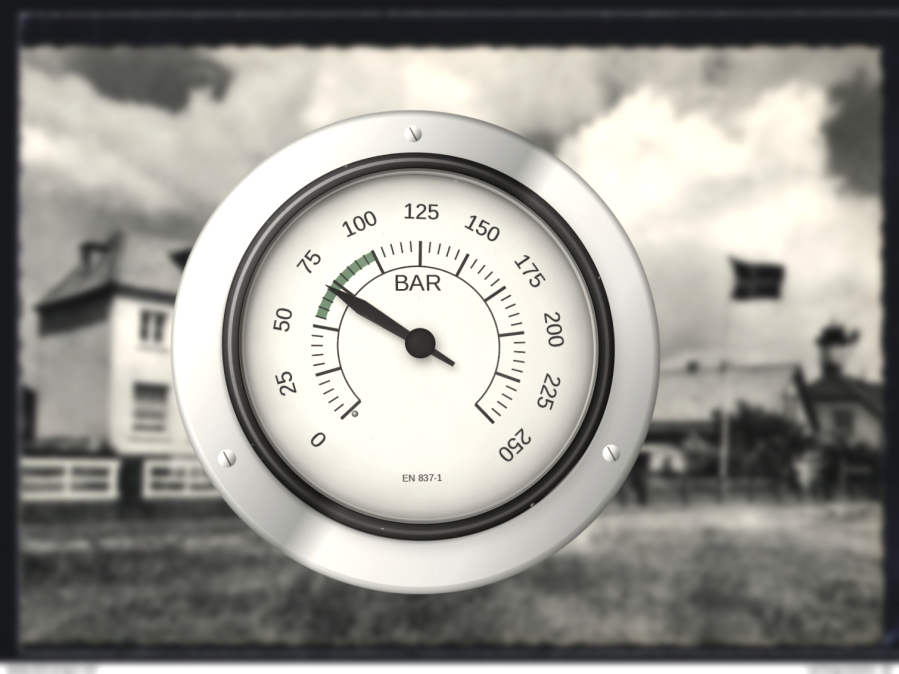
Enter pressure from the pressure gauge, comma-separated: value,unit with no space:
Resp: 70,bar
